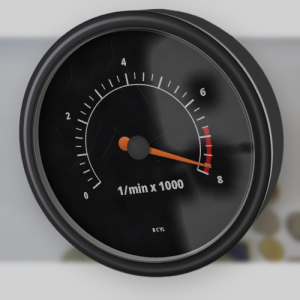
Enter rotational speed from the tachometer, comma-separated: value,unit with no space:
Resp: 7750,rpm
